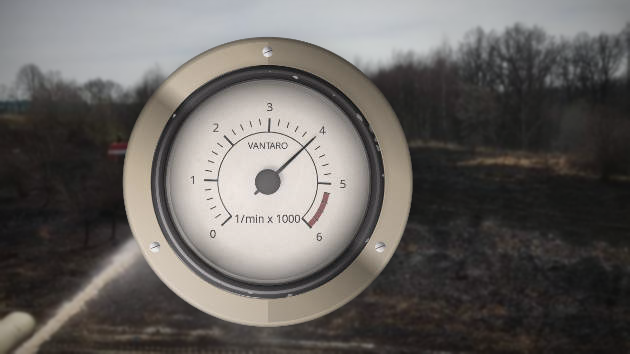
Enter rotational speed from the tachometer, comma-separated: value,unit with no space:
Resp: 4000,rpm
